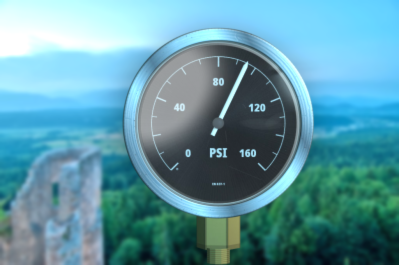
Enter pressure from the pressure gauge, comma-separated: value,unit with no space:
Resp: 95,psi
